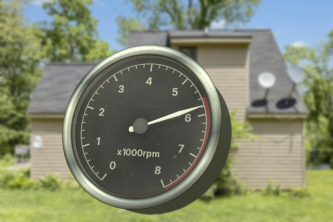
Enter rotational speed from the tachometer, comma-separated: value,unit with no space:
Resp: 5800,rpm
